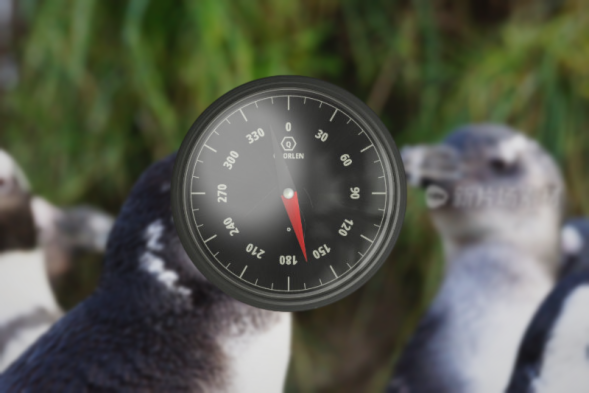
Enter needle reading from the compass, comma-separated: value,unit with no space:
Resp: 165,°
